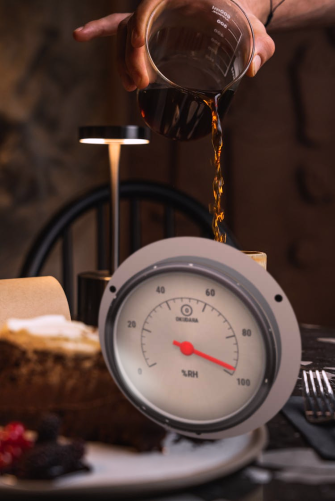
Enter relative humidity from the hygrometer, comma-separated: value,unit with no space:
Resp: 96,%
